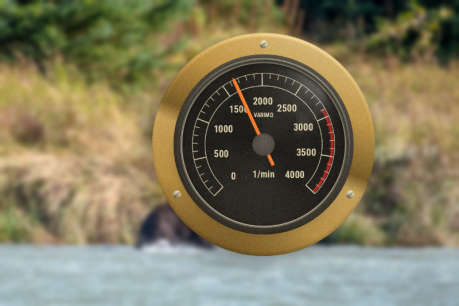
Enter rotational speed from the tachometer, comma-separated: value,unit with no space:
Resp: 1650,rpm
